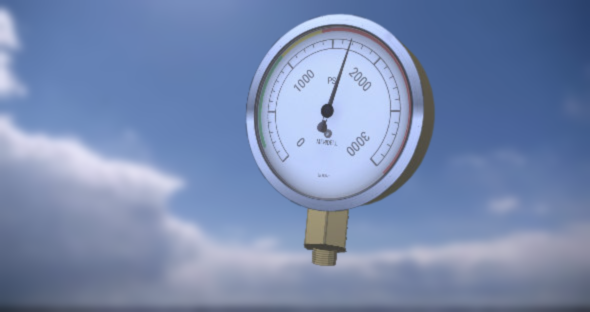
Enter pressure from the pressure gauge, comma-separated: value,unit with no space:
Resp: 1700,psi
